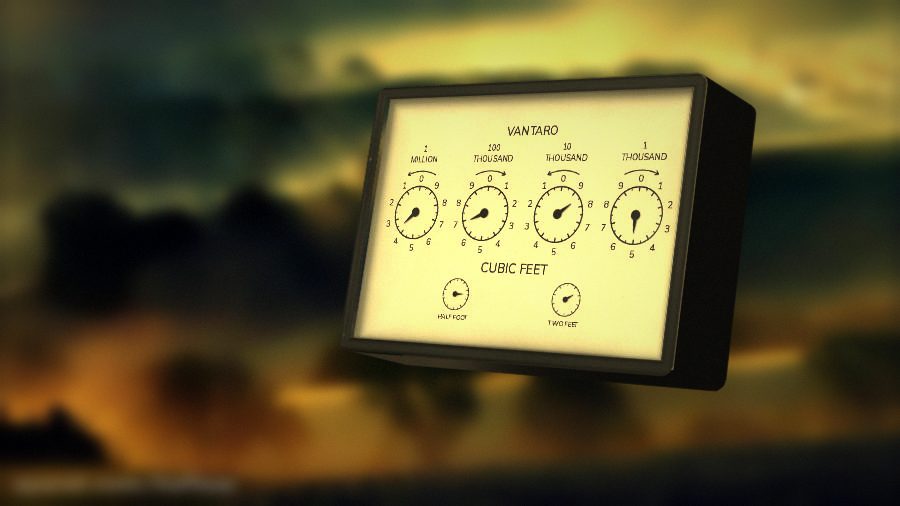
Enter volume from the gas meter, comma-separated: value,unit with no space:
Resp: 368500,ft³
